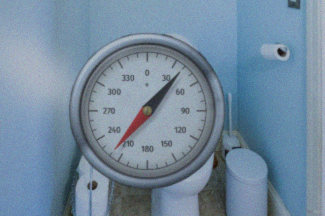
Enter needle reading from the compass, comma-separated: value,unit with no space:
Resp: 220,°
